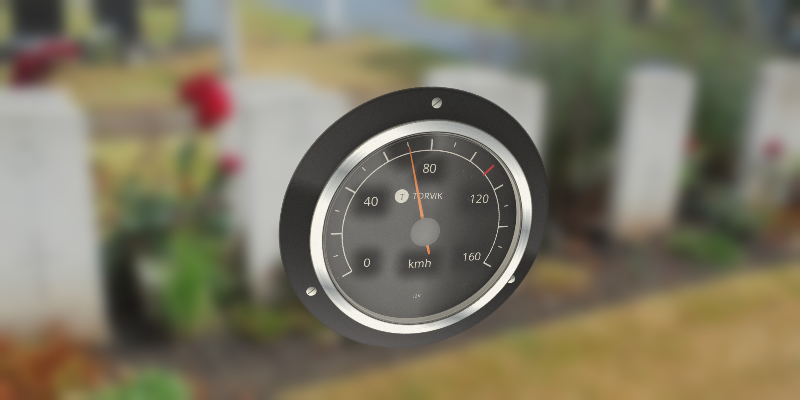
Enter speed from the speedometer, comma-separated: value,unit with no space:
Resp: 70,km/h
